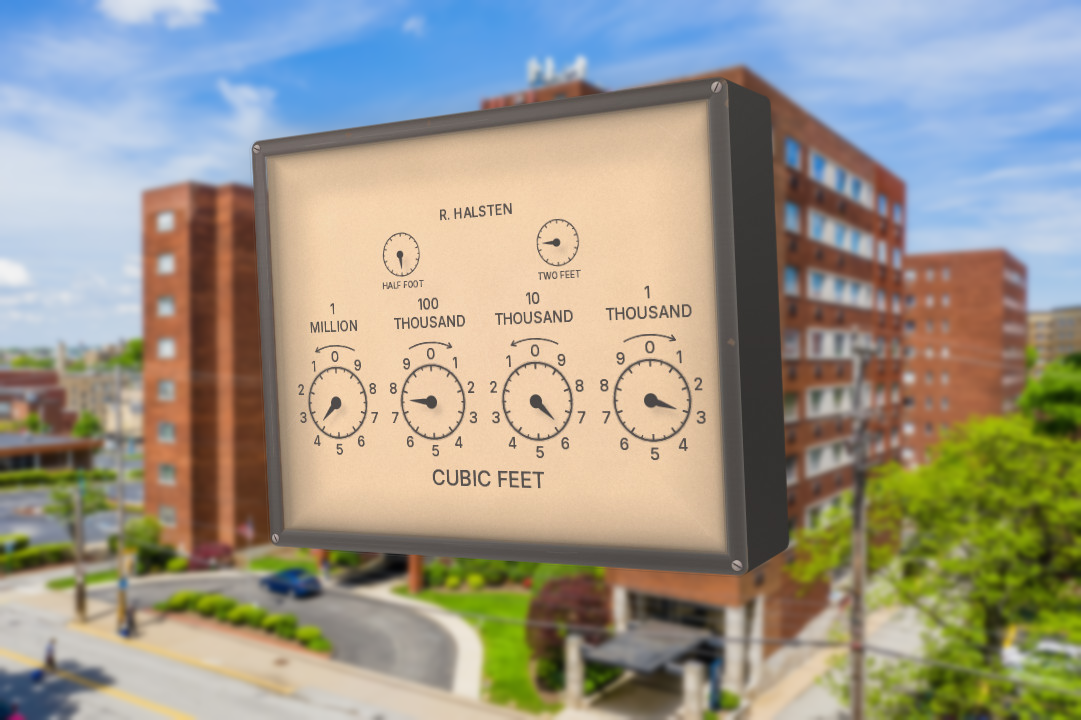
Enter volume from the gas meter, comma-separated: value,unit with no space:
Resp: 376300,ft³
